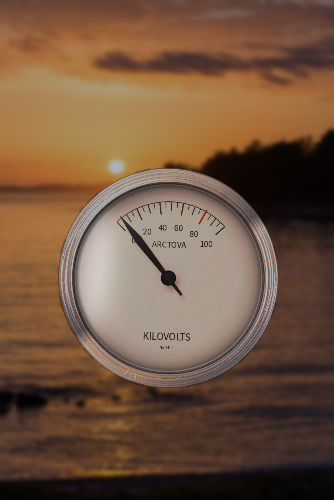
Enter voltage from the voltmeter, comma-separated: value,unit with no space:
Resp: 5,kV
